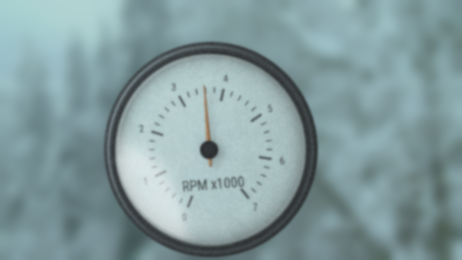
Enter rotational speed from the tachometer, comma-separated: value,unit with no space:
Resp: 3600,rpm
